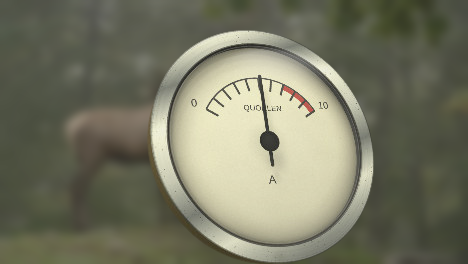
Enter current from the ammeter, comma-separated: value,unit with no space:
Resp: 5,A
